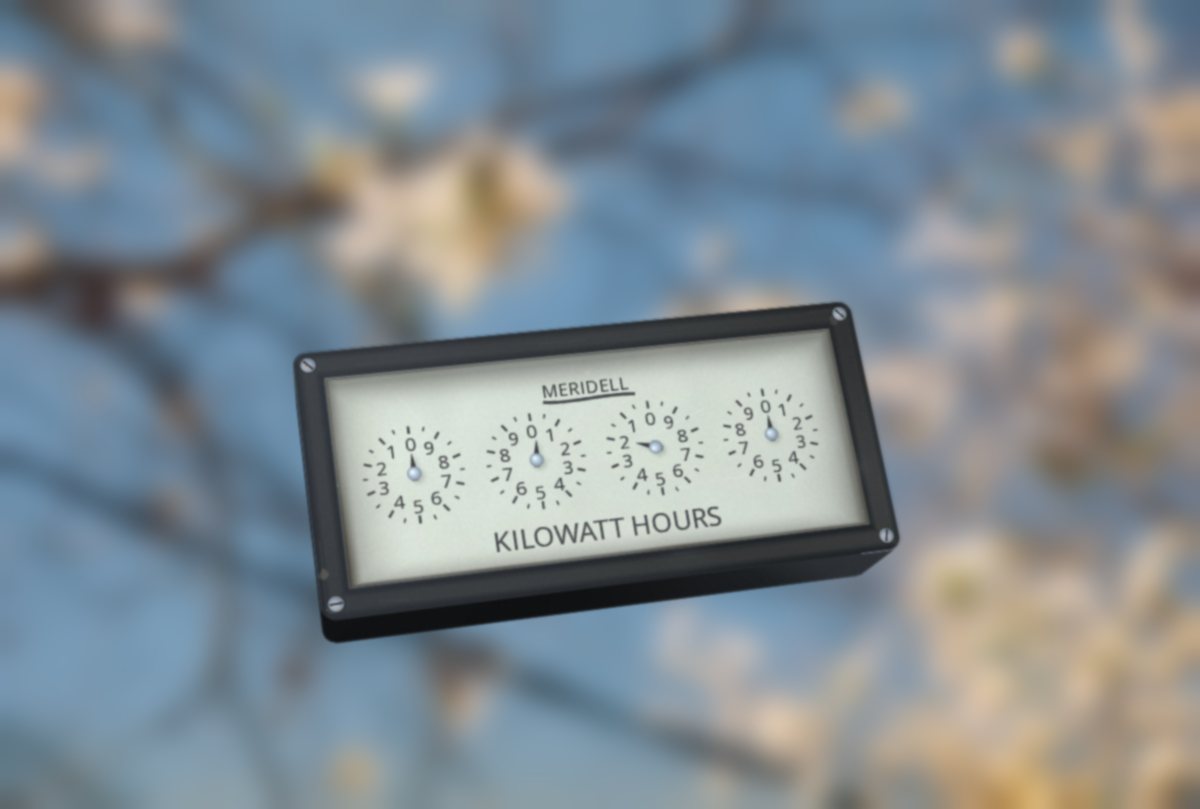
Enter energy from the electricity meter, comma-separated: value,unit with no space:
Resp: 20,kWh
